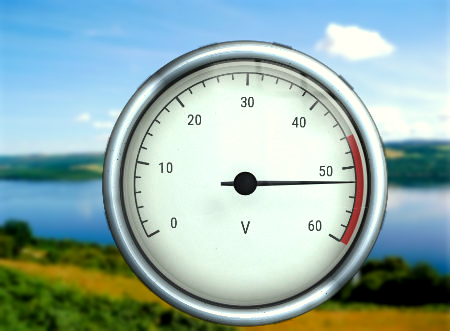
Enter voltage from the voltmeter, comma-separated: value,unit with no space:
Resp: 52,V
